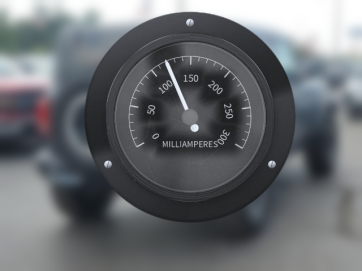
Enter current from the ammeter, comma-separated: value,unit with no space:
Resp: 120,mA
